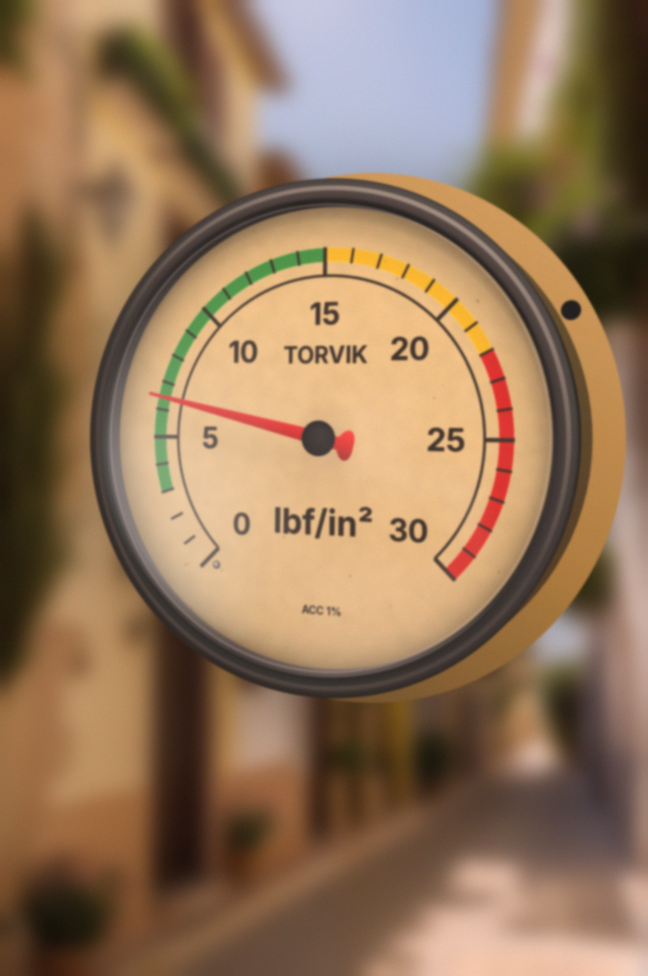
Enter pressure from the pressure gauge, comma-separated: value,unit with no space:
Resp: 6.5,psi
